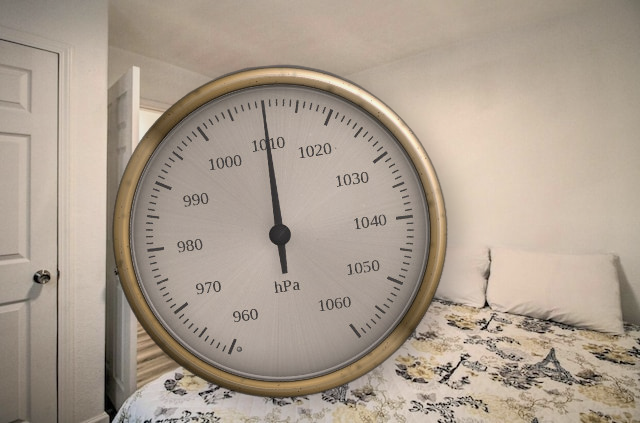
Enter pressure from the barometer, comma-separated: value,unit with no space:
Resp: 1010,hPa
